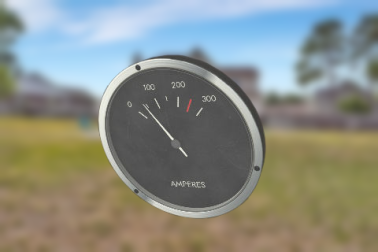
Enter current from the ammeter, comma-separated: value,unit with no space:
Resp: 50,A
